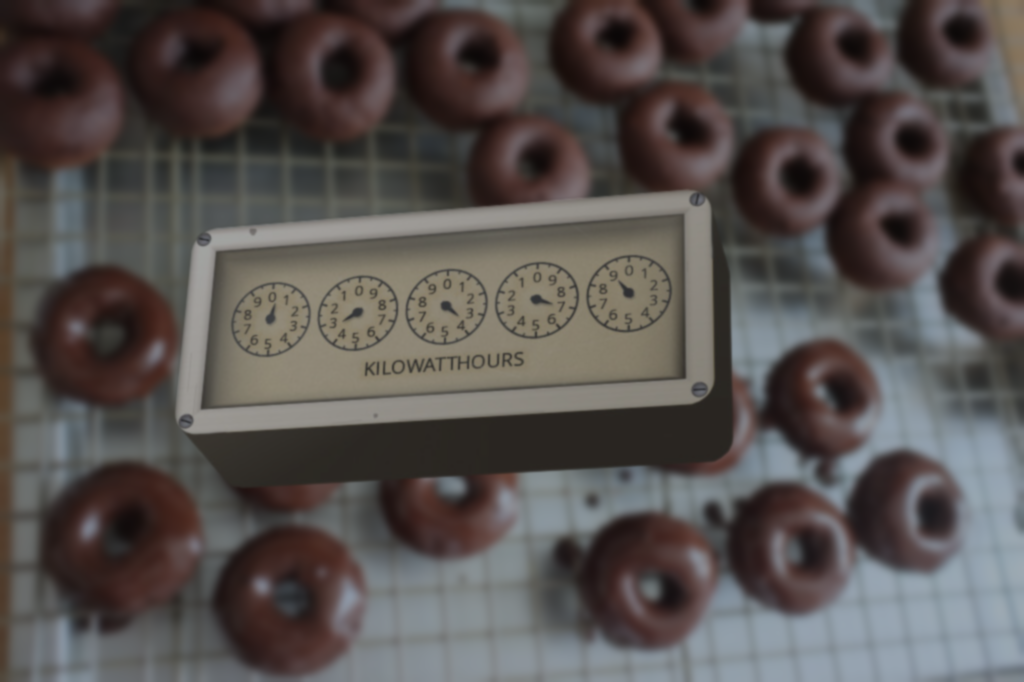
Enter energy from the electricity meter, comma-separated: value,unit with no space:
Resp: 3369,kWh
